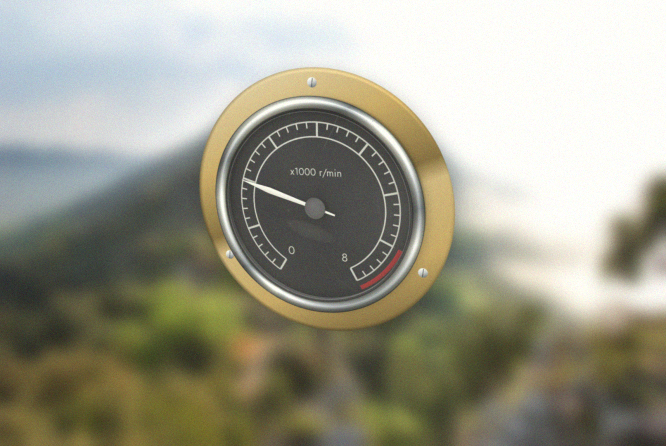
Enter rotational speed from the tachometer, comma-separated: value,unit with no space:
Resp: 2000,rpm
